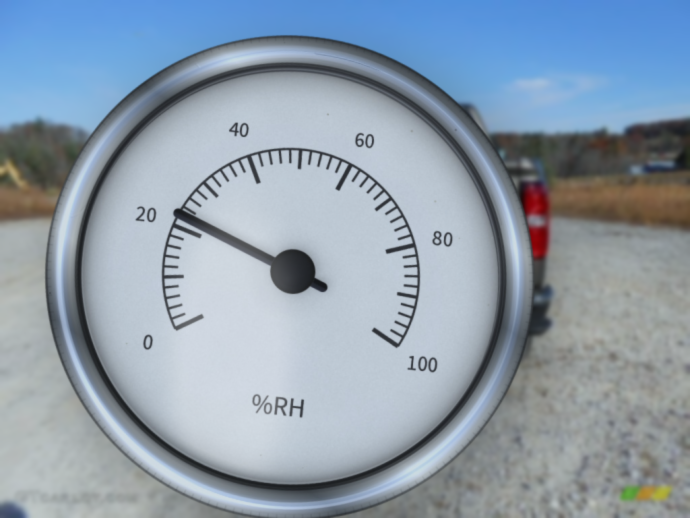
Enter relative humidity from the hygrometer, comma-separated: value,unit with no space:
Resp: 22,%
